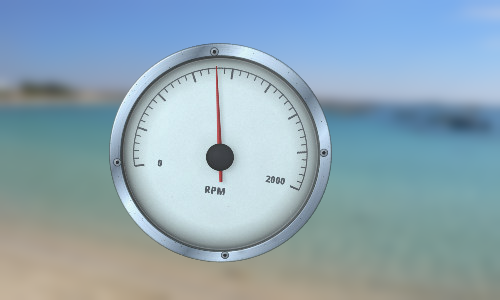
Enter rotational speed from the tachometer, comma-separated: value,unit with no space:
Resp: 900,rpm
